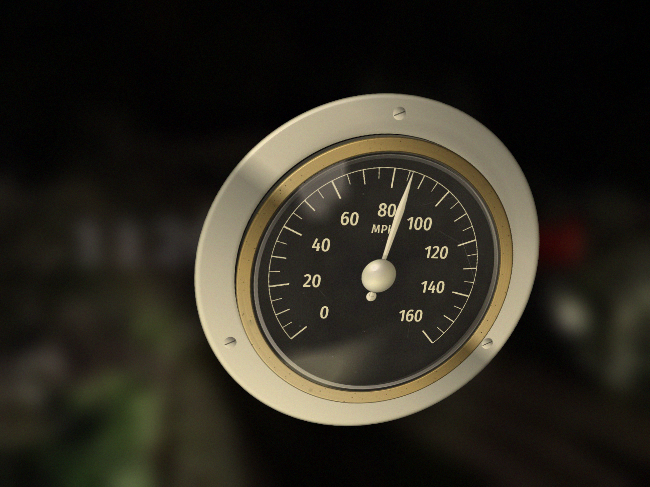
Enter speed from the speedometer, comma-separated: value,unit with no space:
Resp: 85,mph
